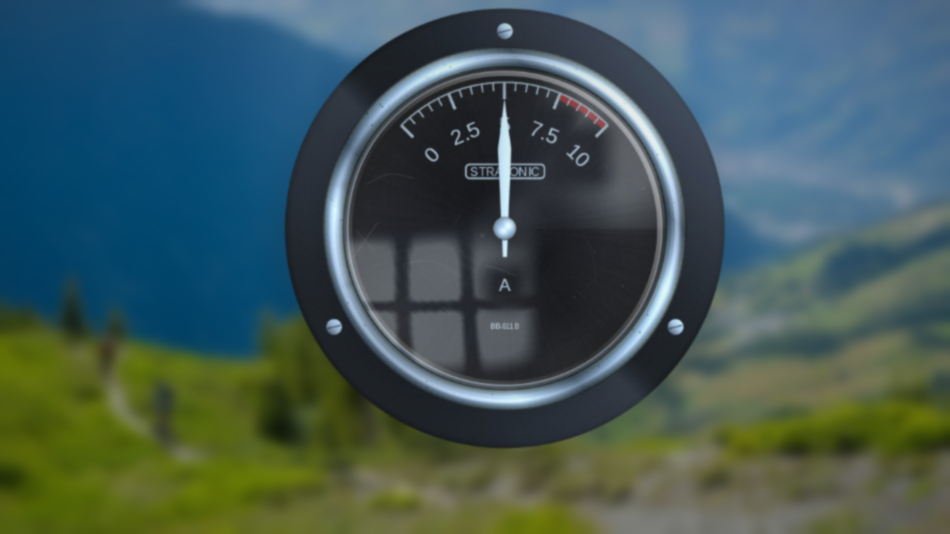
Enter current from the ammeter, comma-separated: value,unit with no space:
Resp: 5,A
